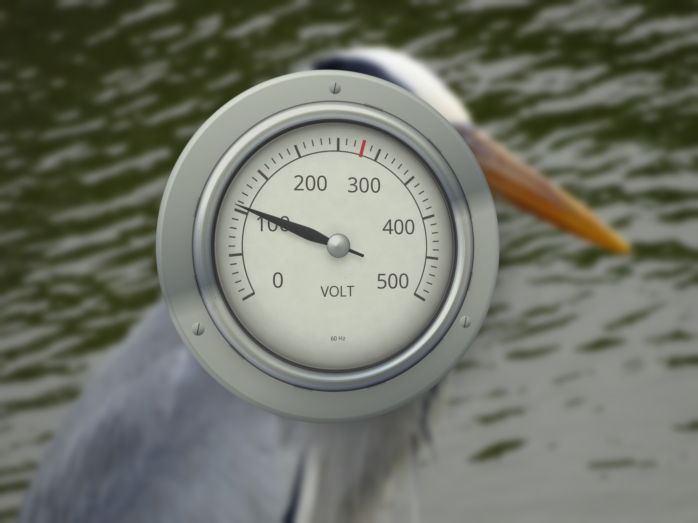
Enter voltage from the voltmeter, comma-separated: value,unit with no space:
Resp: 105,V
